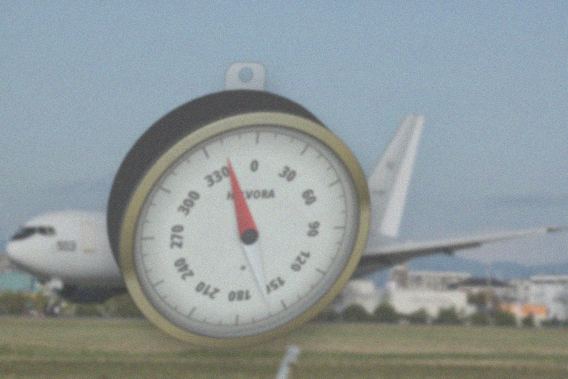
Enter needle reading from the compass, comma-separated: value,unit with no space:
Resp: 340,°
